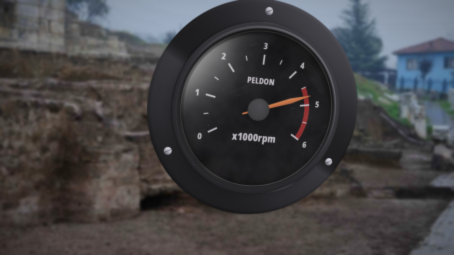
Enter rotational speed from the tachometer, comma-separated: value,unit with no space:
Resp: 4750,rpm
